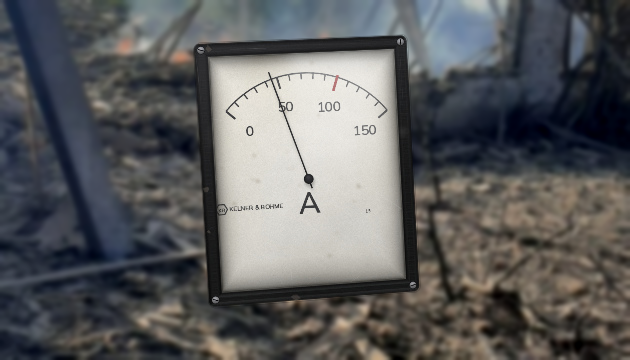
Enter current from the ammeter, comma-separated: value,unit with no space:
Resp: 45,A
